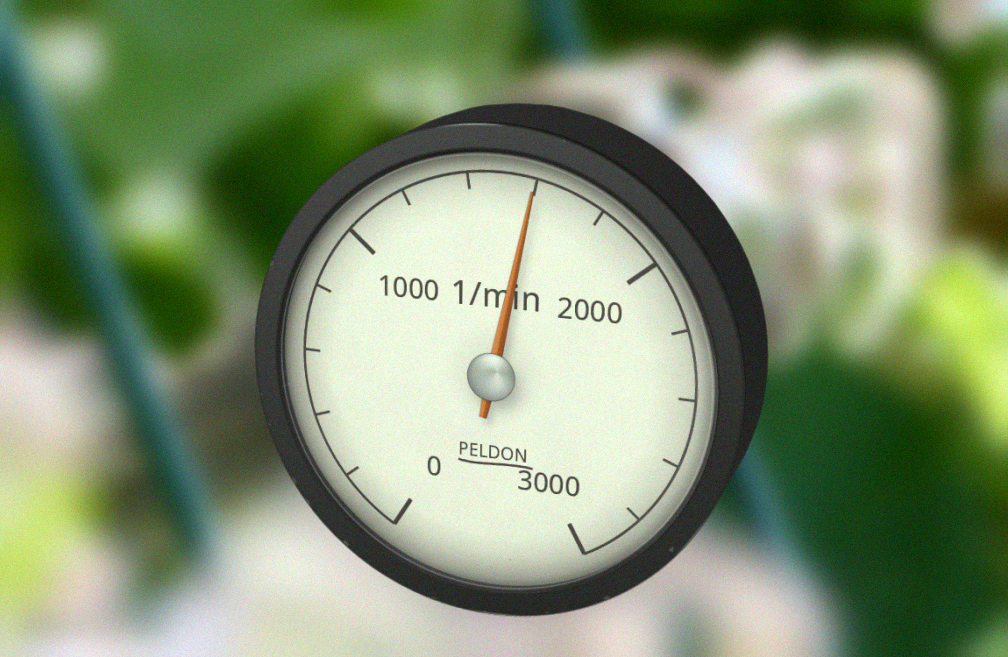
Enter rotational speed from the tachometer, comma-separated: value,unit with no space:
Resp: 1600,rpm
